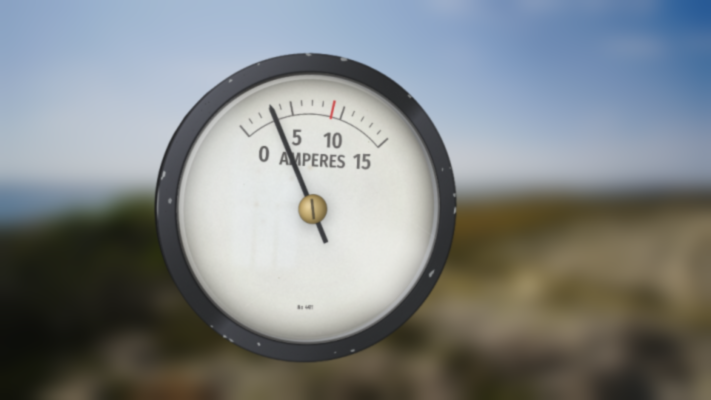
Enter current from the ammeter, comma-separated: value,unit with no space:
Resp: 3,A
